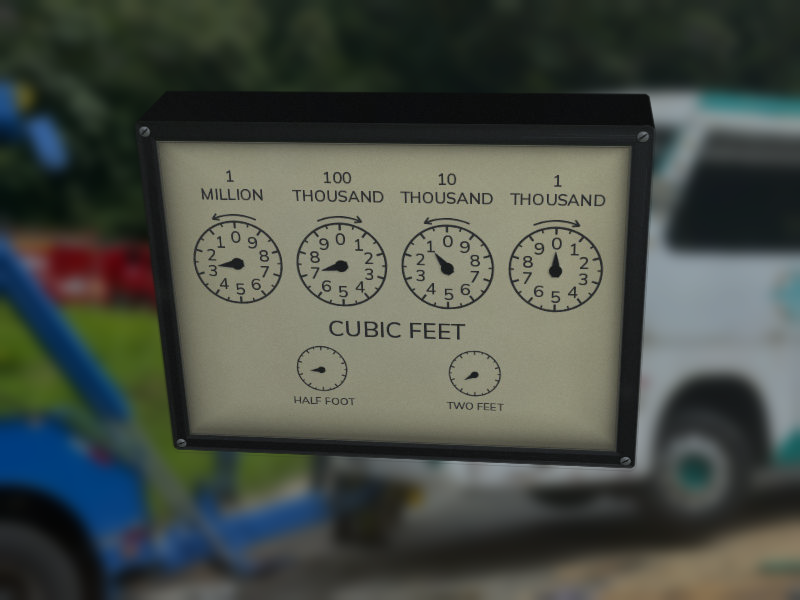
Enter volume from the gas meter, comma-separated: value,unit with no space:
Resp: 271000,ft³
